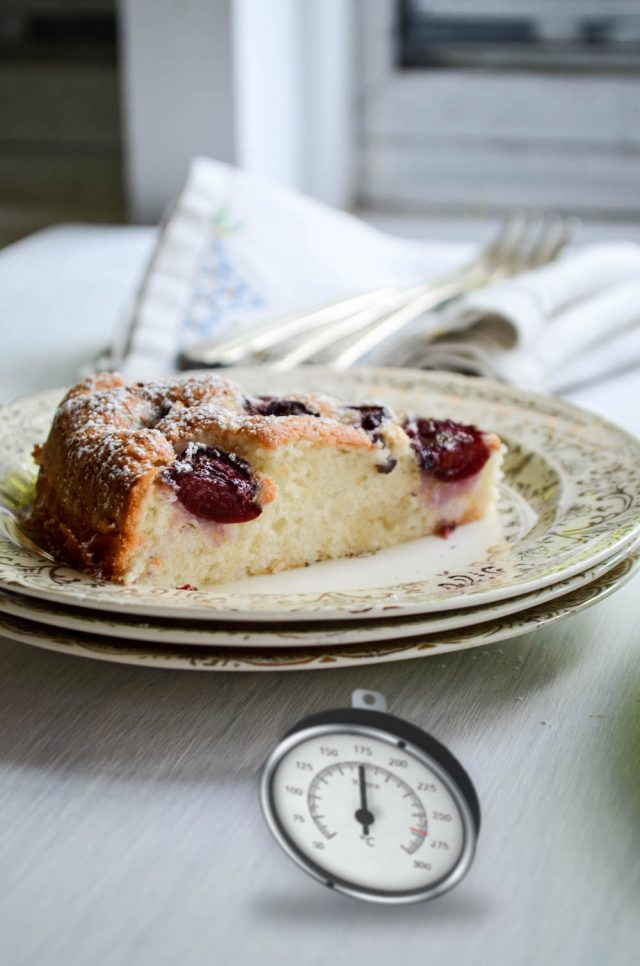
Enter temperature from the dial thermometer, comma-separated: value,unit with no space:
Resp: 175,°C
